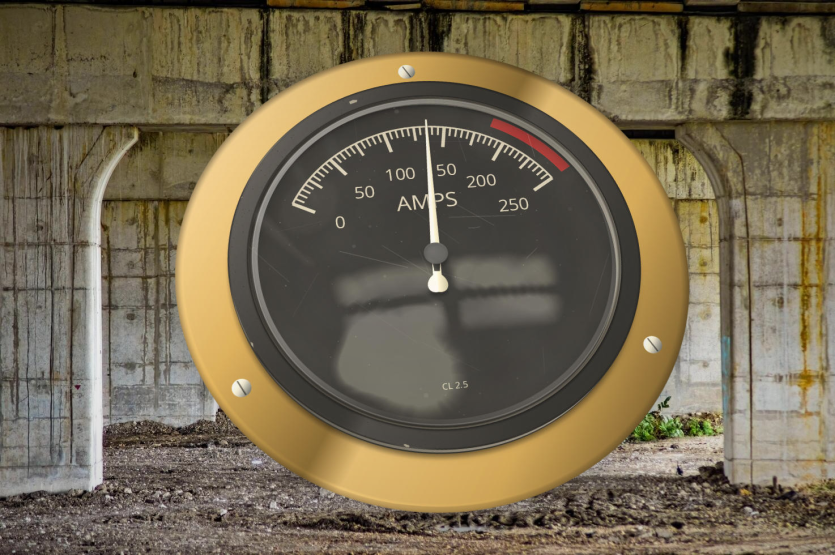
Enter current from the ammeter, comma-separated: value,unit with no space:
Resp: 135,A
